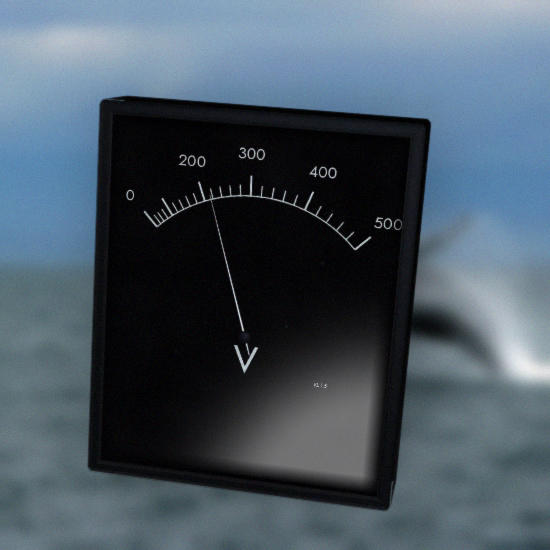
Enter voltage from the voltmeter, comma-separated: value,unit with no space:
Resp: 220,V
